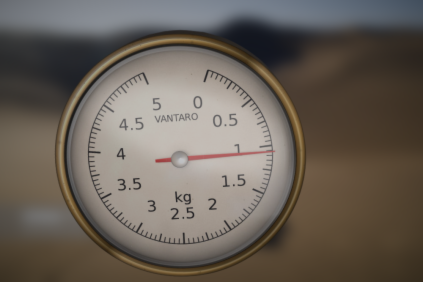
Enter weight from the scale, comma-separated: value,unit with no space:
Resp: 1.05,kg
